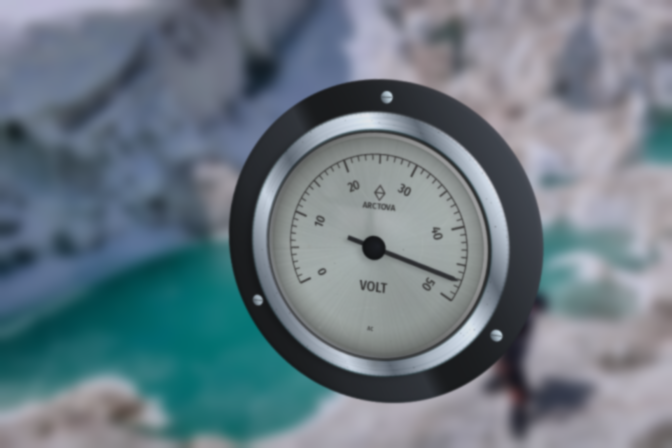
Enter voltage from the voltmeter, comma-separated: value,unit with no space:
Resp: 47,V
